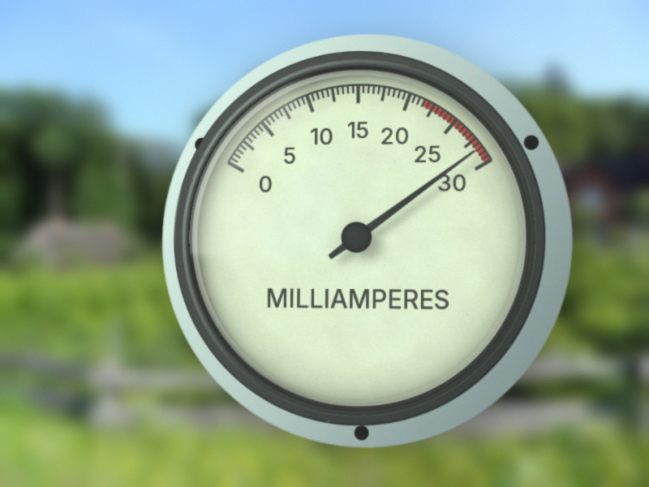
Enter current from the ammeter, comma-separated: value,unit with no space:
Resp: 28.5,mA
